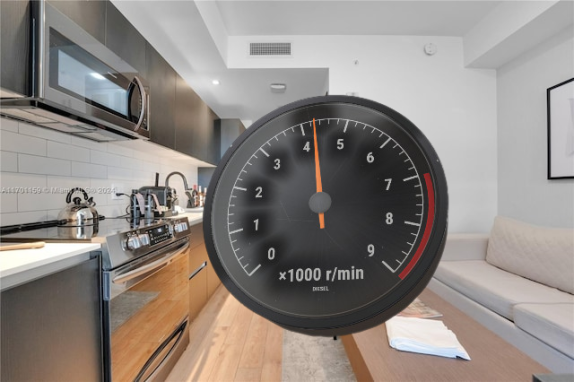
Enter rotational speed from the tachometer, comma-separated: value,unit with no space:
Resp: 4300,rpm
